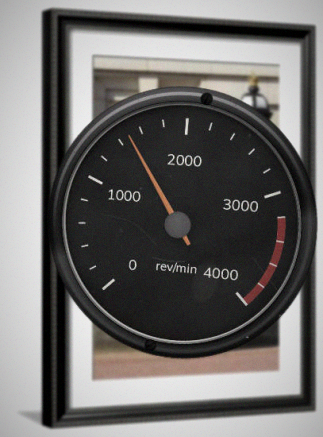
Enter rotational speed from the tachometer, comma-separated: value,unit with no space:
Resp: 1500,rpm
